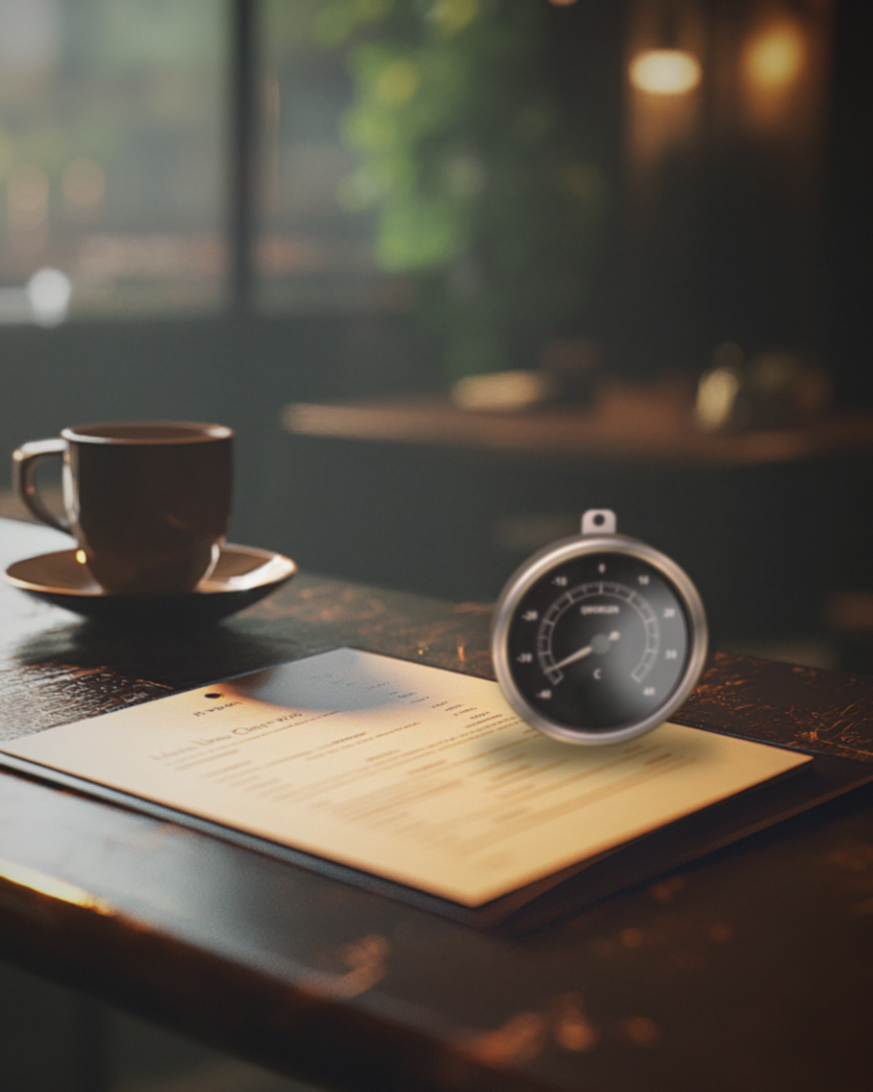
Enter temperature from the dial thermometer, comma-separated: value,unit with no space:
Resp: -35,°C
